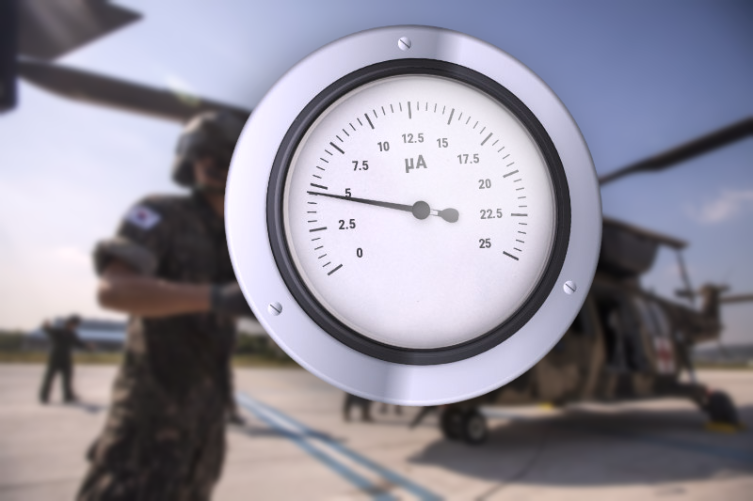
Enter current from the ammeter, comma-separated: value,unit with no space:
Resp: 4.5,µA
